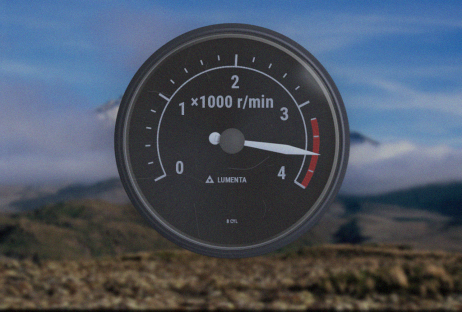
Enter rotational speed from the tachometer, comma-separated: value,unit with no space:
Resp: 3600,rpm
